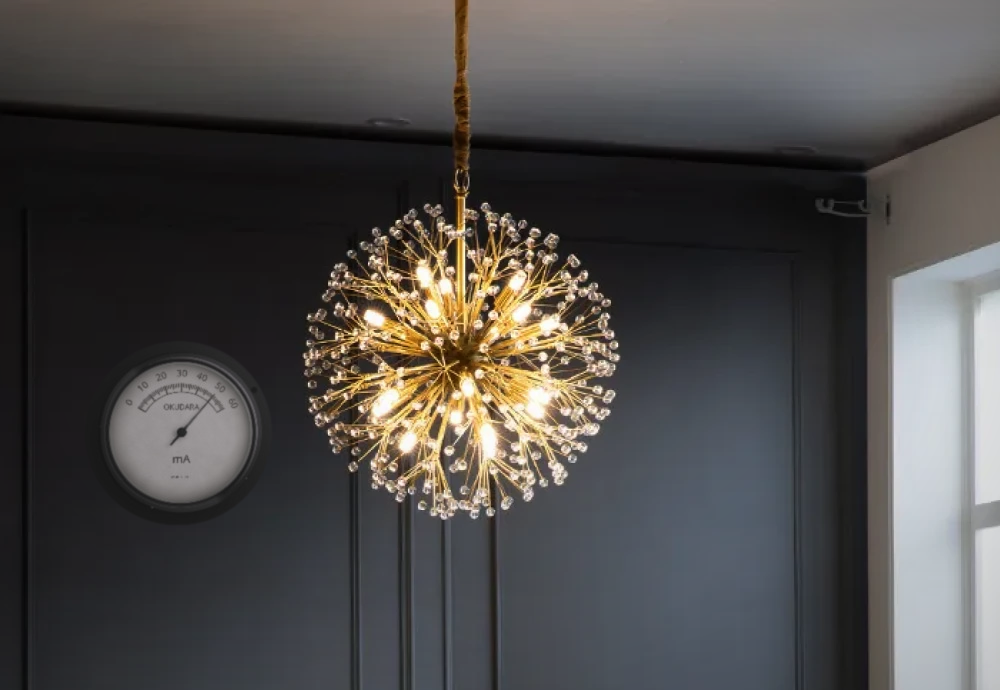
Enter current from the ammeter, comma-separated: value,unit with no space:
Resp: 50,mA
